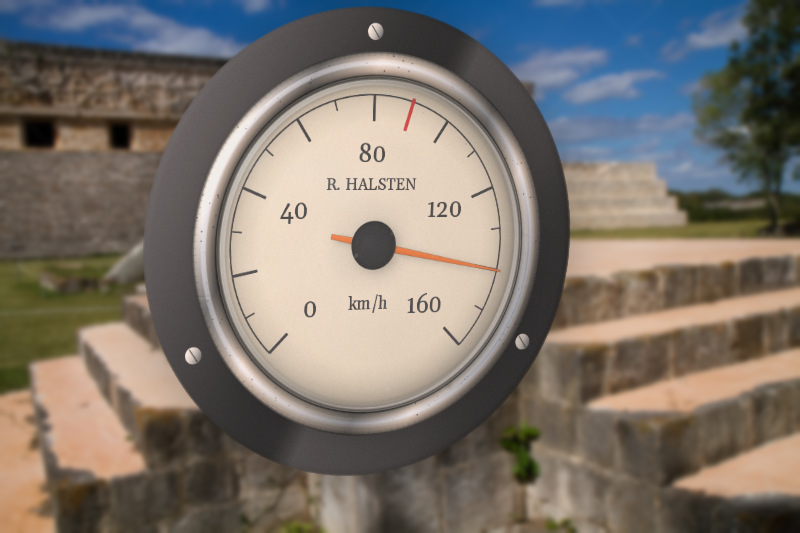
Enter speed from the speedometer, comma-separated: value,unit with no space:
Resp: 140,km/h
